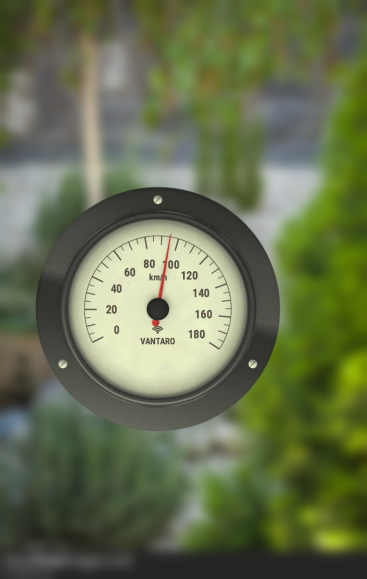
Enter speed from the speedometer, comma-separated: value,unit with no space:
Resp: 95,km/h
